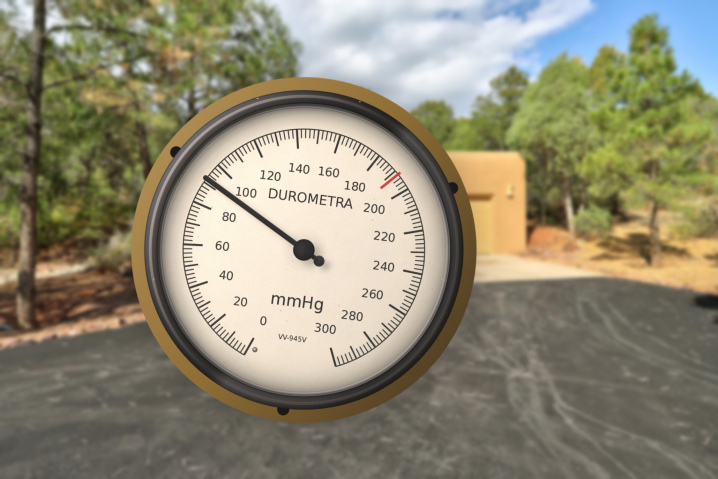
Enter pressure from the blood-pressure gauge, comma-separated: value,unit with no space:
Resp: 92,mmHg
